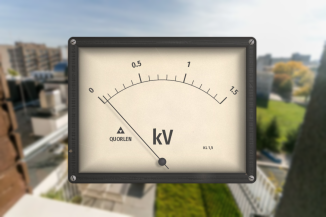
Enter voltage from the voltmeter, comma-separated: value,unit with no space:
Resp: 0.05,kV
